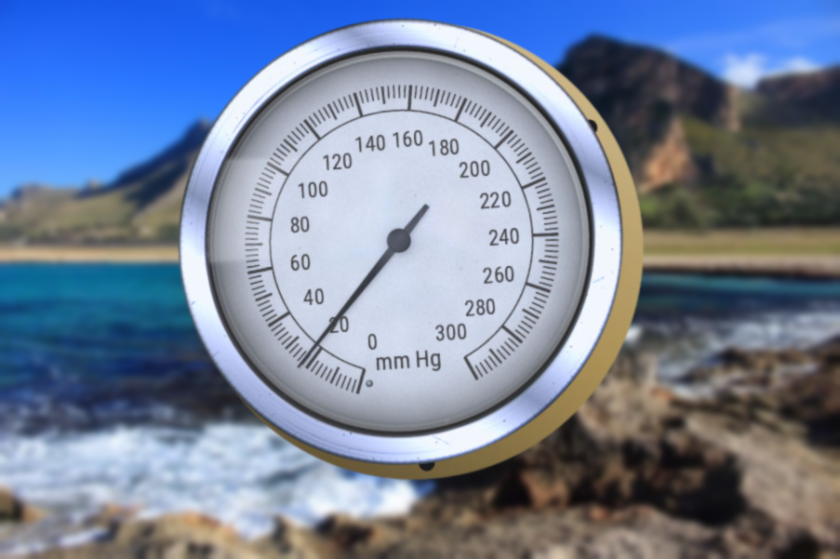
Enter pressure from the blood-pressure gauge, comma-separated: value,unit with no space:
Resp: 22,mmHg
